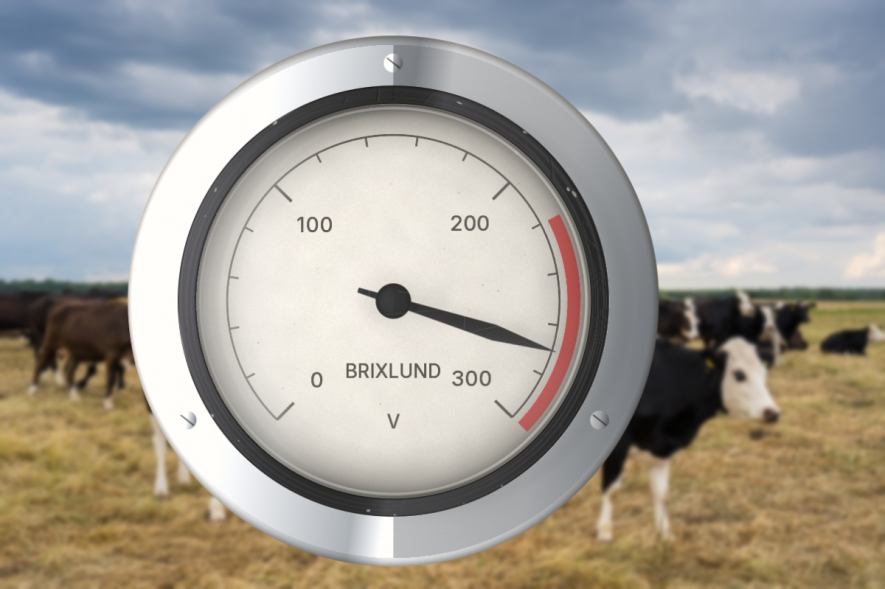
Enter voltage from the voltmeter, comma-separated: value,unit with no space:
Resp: 270,V
